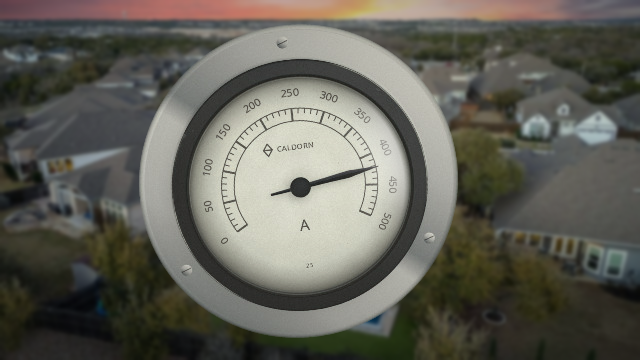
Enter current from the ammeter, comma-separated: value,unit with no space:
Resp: 420,A
